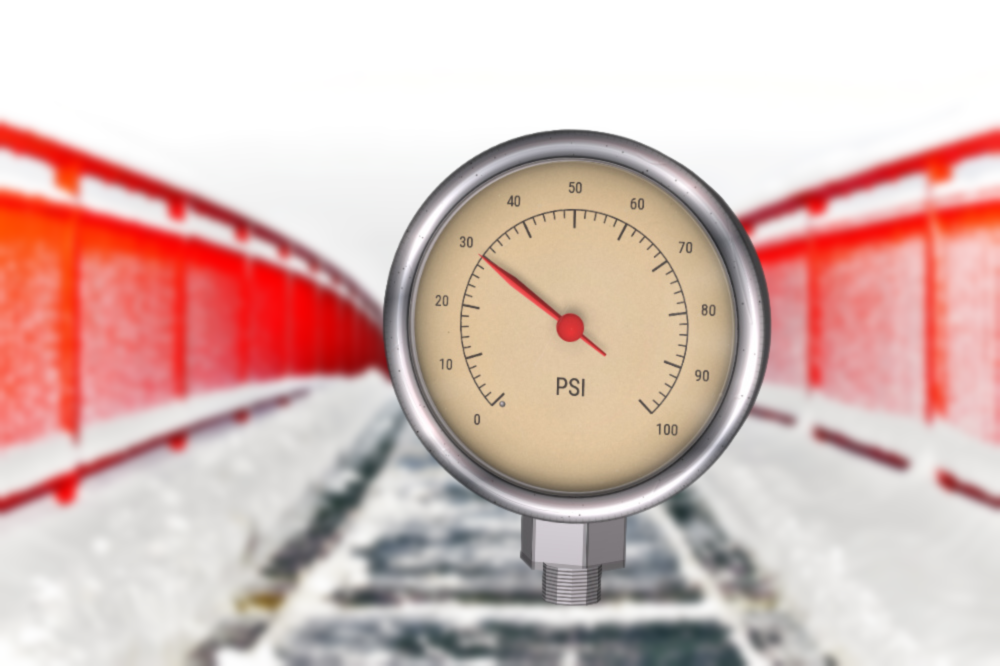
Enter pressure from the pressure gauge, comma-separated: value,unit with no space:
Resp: 30,psi
